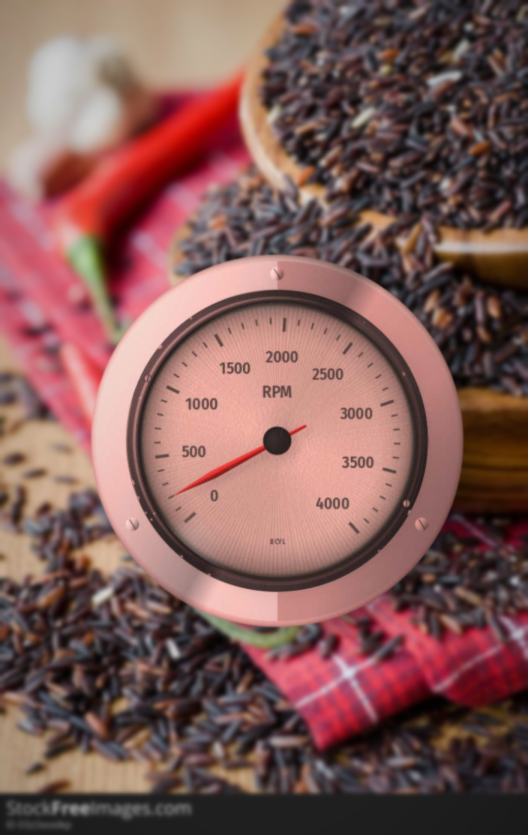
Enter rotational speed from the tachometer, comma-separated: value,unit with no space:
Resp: 200,rpm
